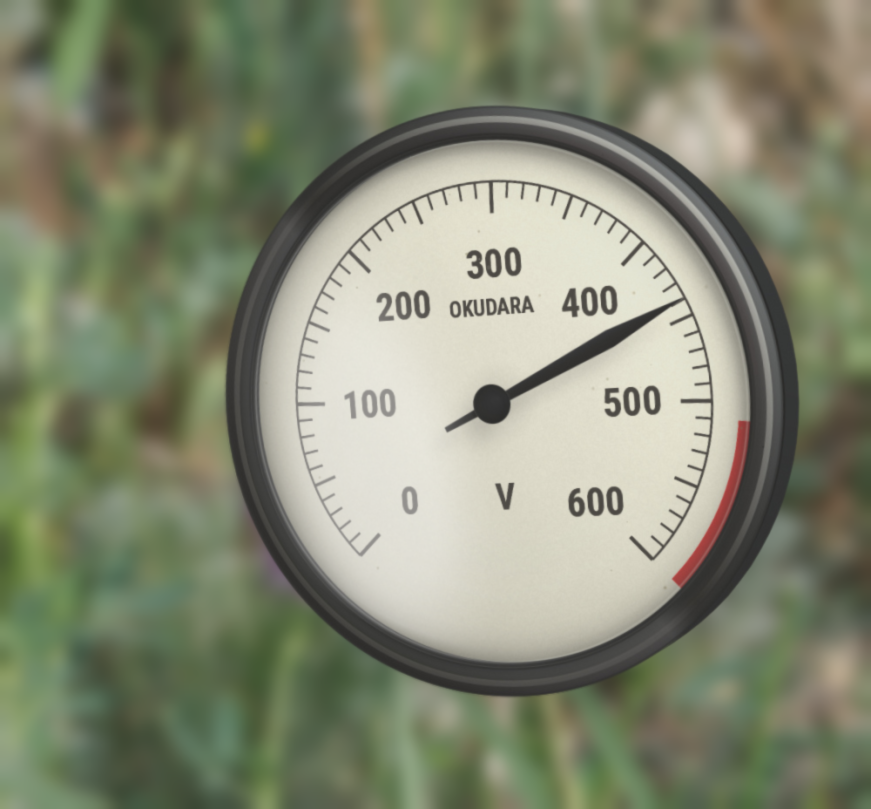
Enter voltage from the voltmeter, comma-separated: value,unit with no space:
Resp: 440,V
